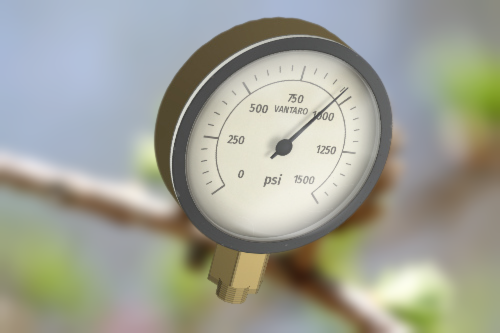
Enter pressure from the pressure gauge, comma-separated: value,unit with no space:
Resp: 950,psi
